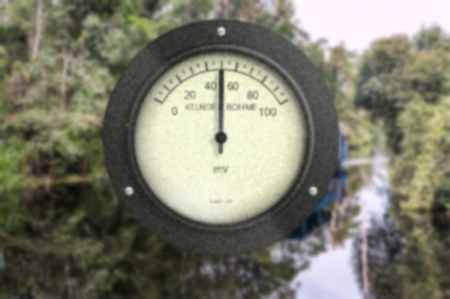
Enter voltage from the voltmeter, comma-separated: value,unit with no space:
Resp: 50,mV
